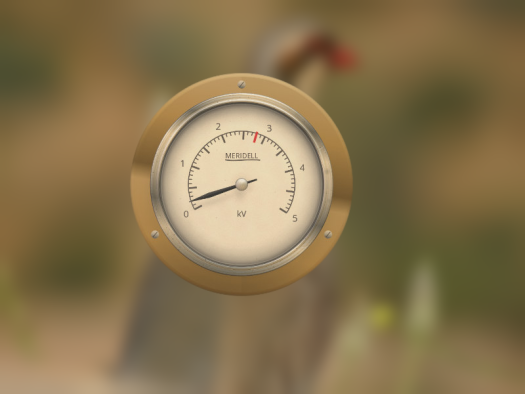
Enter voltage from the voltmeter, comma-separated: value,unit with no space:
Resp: 0.2,kV
